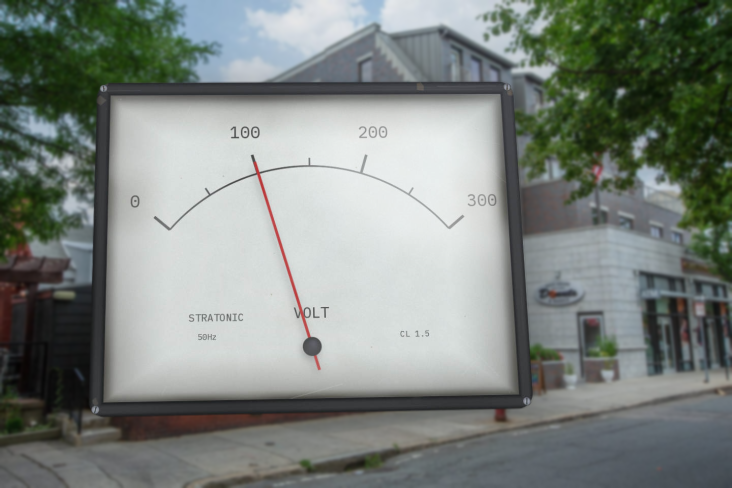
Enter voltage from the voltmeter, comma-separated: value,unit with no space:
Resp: 100,V
